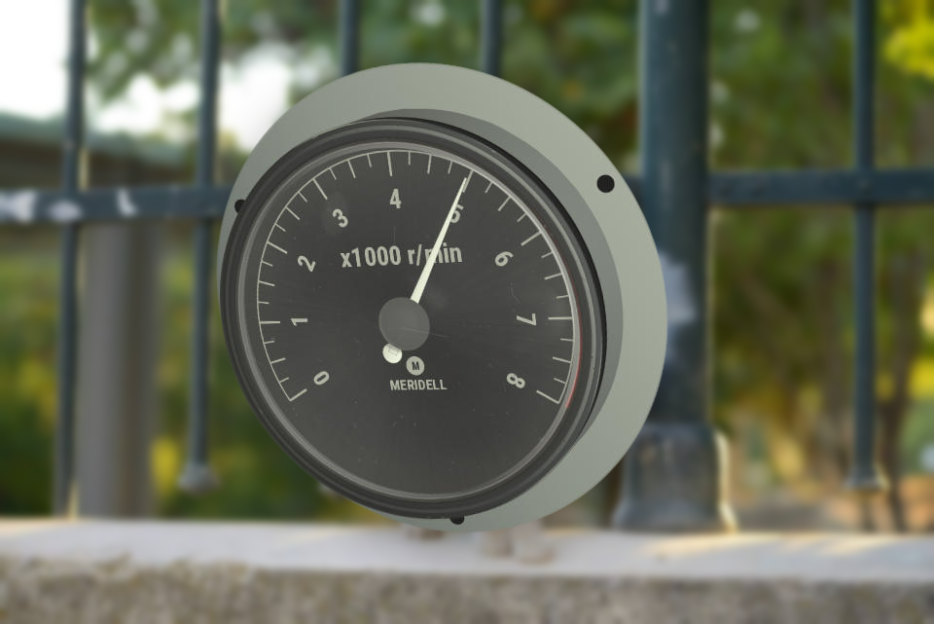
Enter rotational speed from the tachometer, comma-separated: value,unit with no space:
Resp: 5000,rpm
